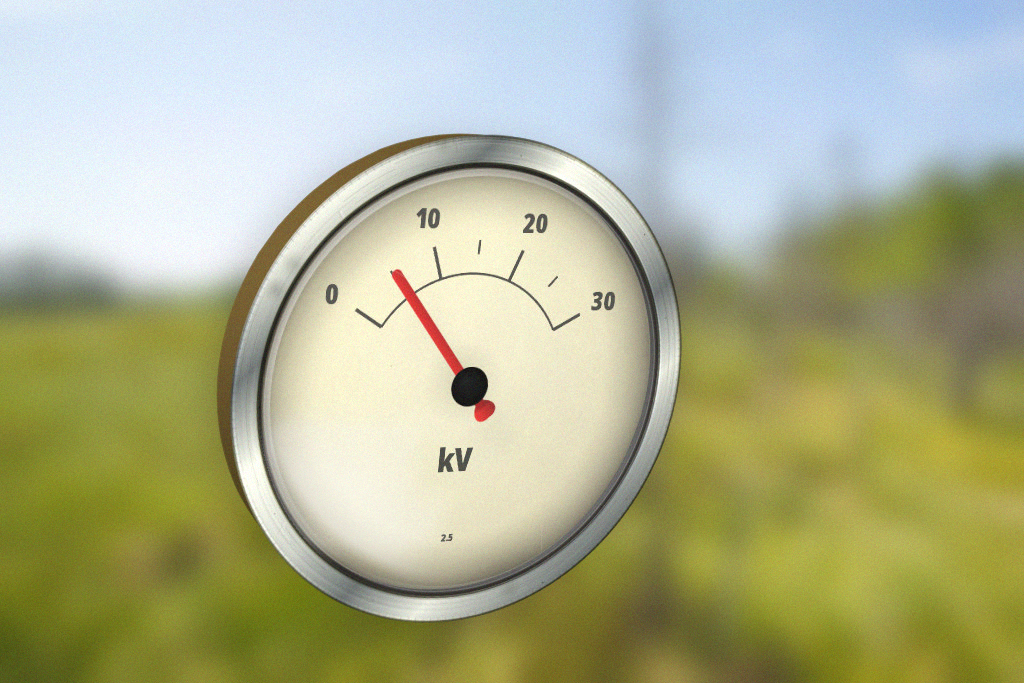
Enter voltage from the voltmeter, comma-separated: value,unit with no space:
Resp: 5,kV
